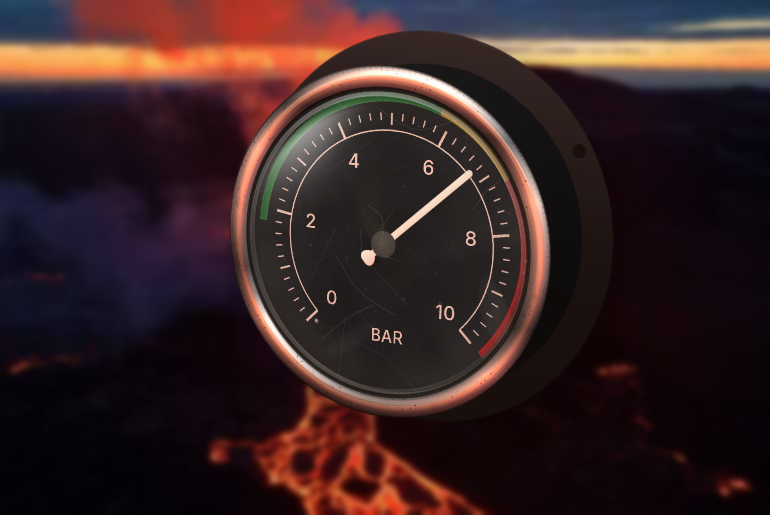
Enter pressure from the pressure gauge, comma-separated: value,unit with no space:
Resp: 6.8,bar
